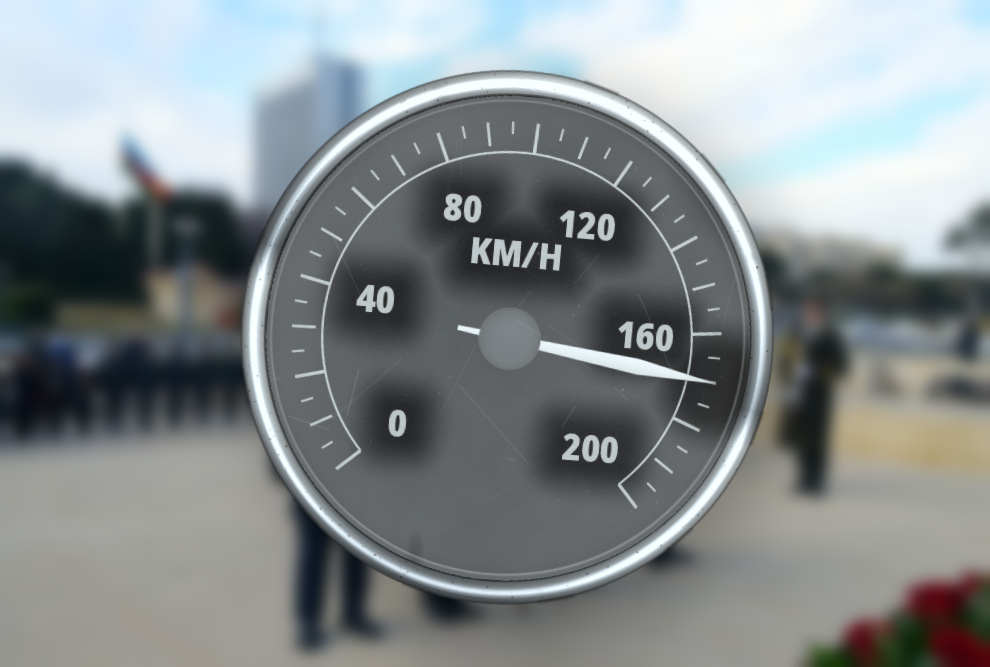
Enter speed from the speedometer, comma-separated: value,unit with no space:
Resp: 170,km/h
